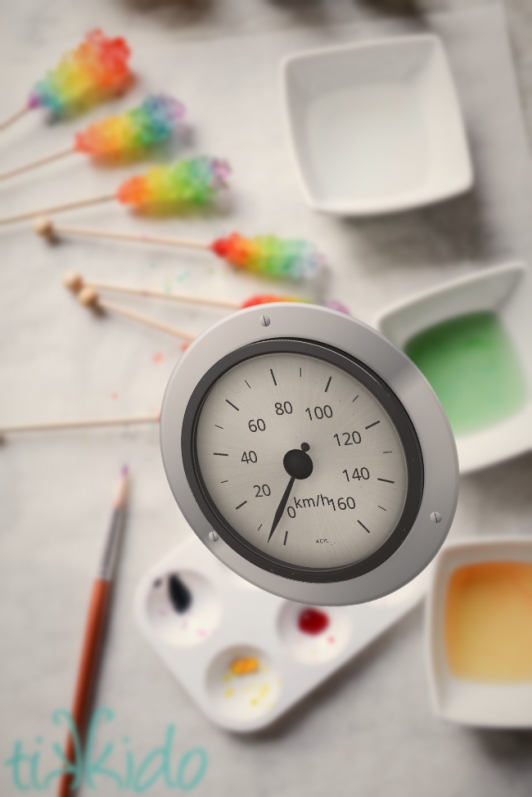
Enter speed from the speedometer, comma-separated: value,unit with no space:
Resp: 5,km/h
